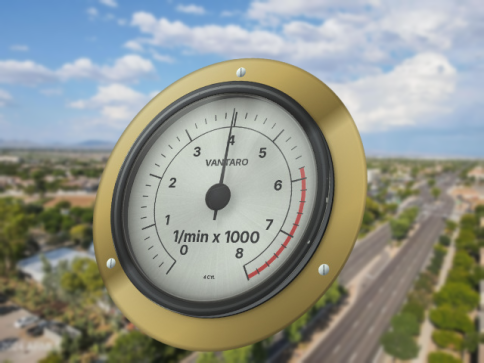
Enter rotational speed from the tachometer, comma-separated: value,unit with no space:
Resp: 4000,rpm
